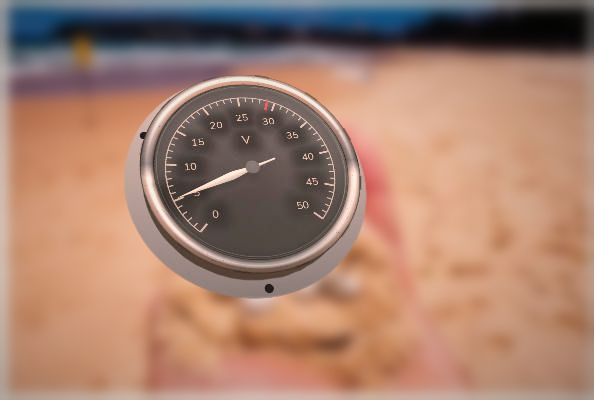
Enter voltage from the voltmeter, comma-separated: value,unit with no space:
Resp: 5,V
